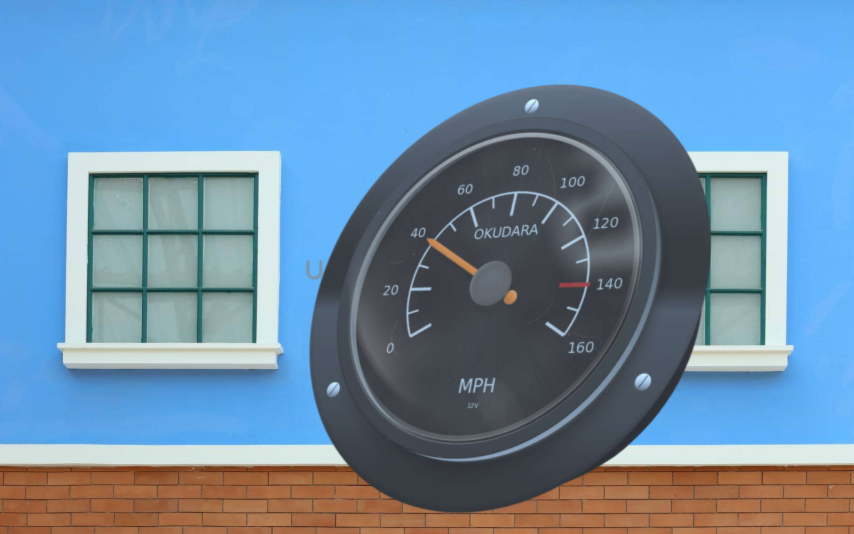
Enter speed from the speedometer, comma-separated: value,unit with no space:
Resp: 40,mph
